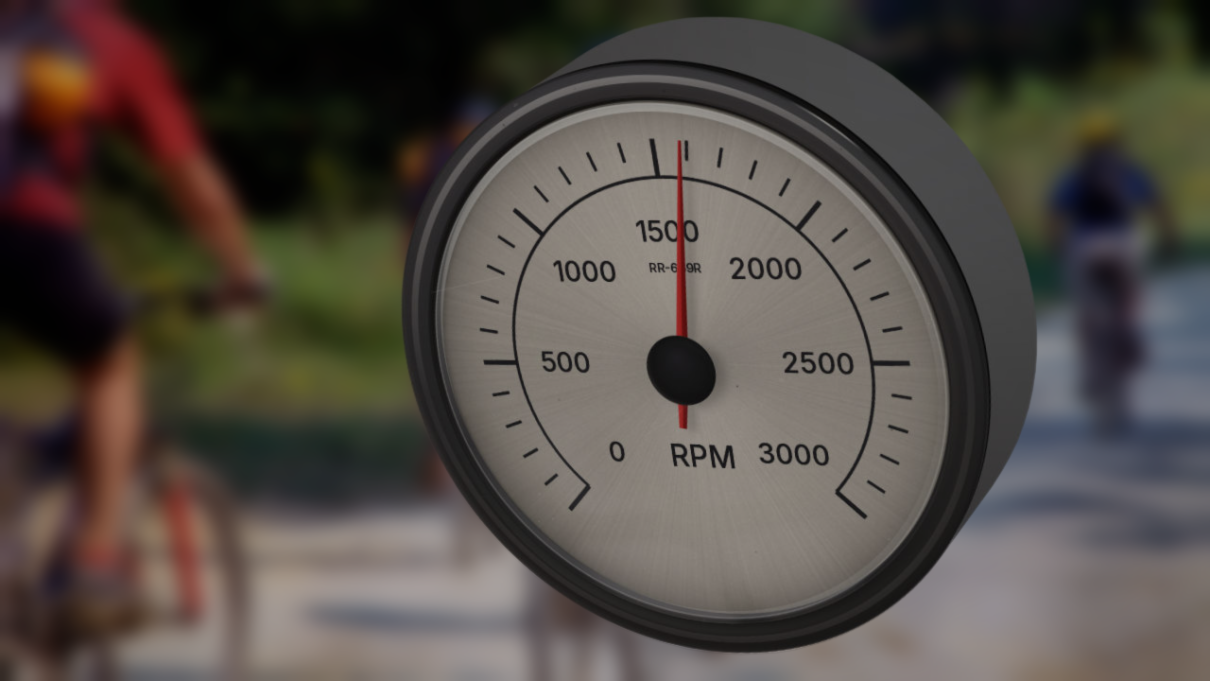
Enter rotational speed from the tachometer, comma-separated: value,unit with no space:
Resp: 1600,rpm
